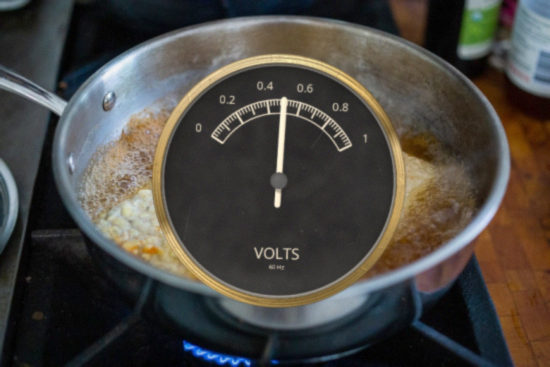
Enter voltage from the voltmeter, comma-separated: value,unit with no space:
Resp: 0.5,V
